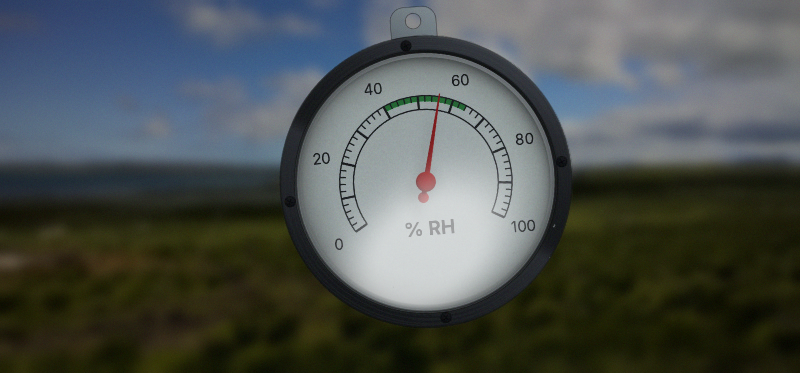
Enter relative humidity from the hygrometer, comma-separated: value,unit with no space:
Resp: 56,%
